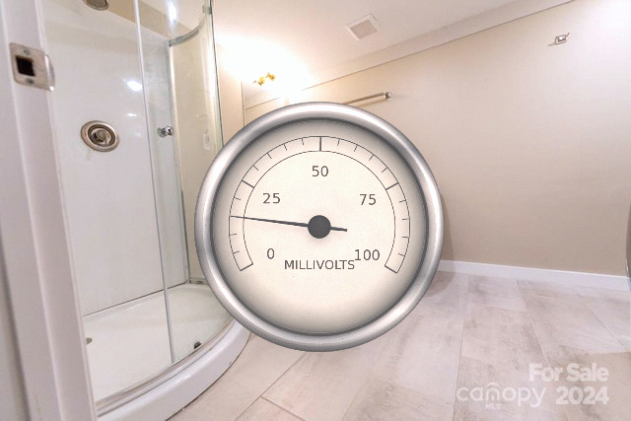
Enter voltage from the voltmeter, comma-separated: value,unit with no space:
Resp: 15,mV
